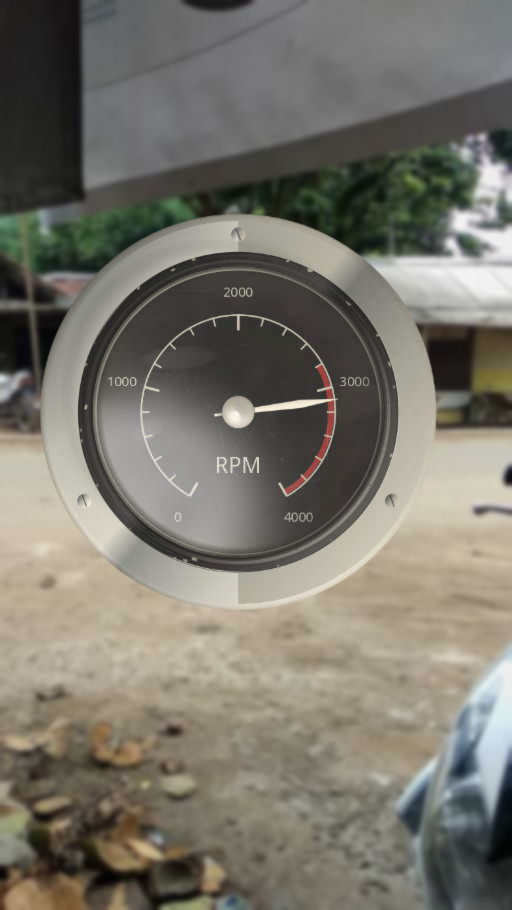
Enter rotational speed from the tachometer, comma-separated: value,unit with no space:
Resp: 3100,rpm
